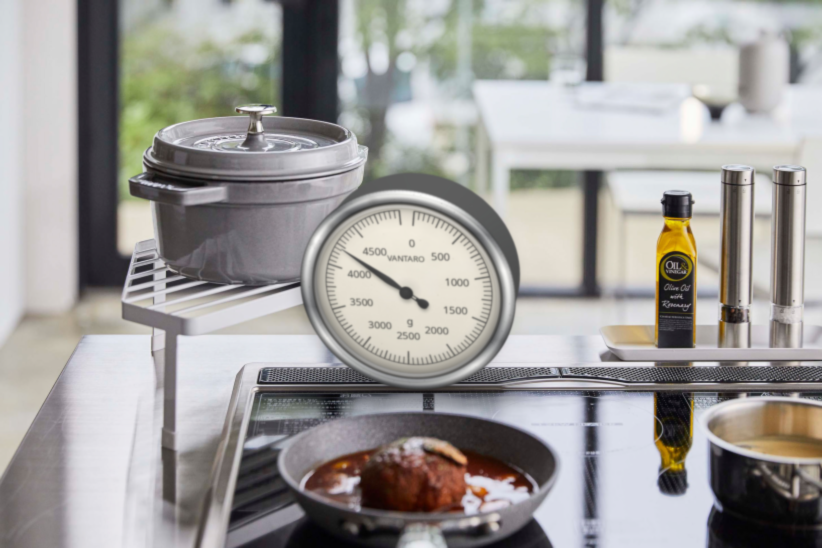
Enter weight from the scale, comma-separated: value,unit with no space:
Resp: 4250,g
